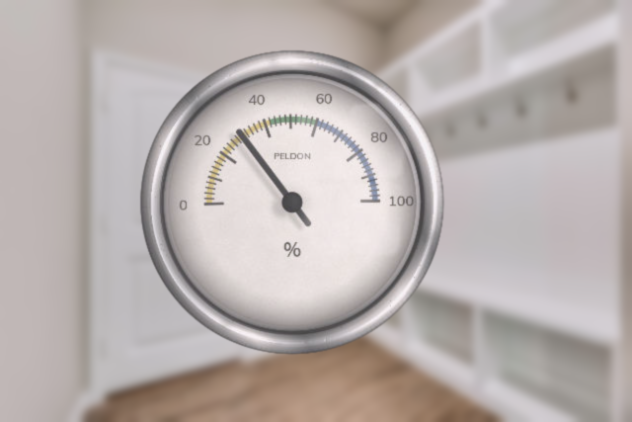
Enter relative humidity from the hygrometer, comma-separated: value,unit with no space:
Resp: 30,%
